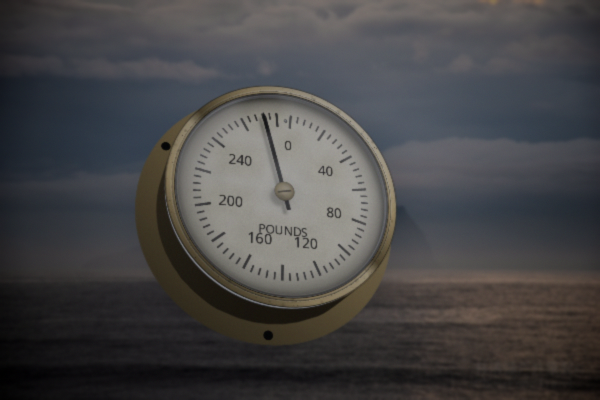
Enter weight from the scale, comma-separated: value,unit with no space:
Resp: 272,lb
